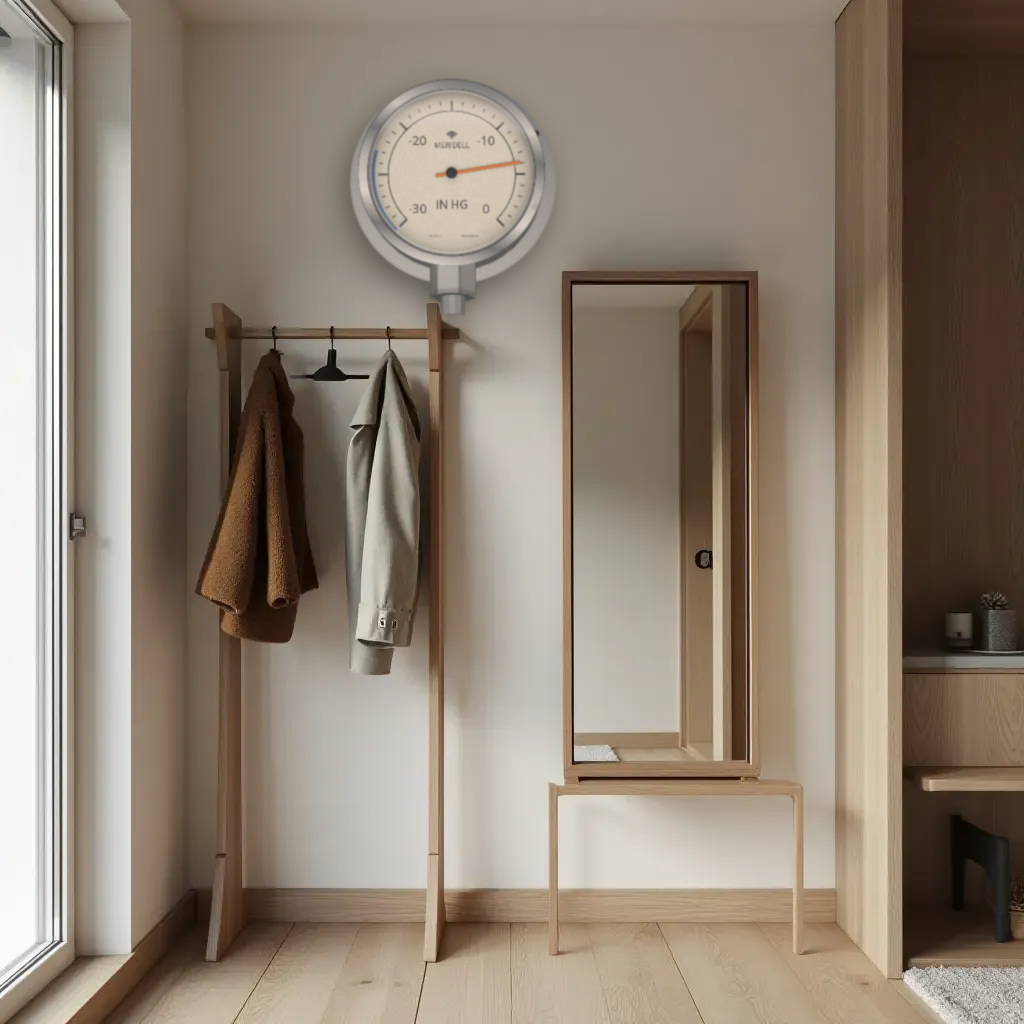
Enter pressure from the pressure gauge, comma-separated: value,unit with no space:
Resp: -6,inHg
